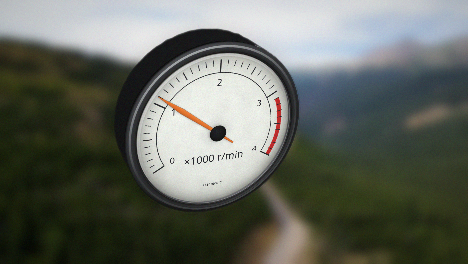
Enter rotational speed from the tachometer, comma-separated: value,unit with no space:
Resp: 1100,rpm
